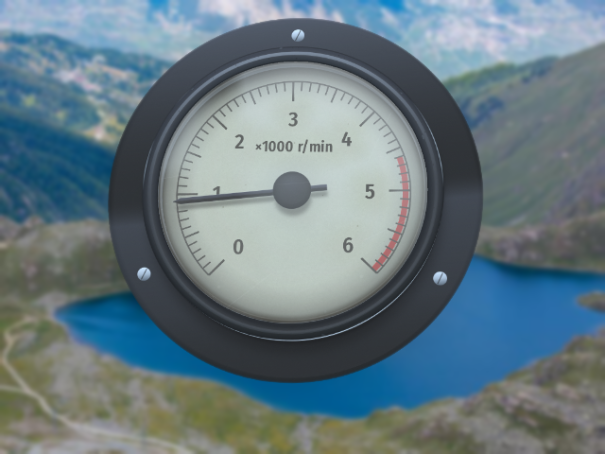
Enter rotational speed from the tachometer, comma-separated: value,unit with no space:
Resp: 900,rpm
